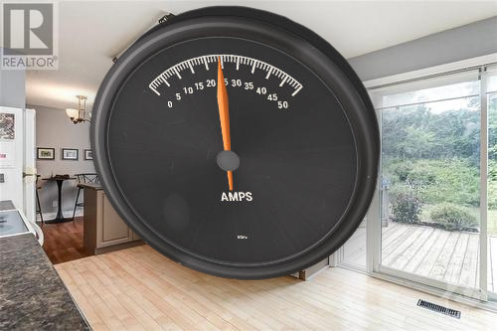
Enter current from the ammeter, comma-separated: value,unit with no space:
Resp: 25,A
